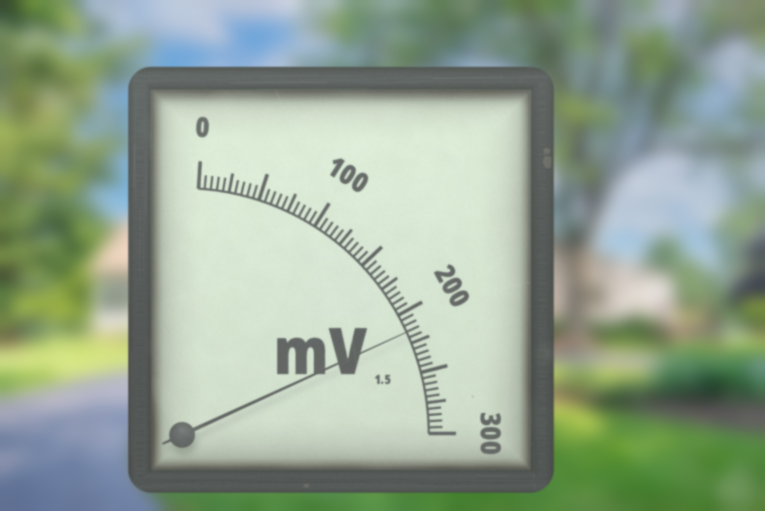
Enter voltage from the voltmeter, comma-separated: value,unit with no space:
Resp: 215,mV
